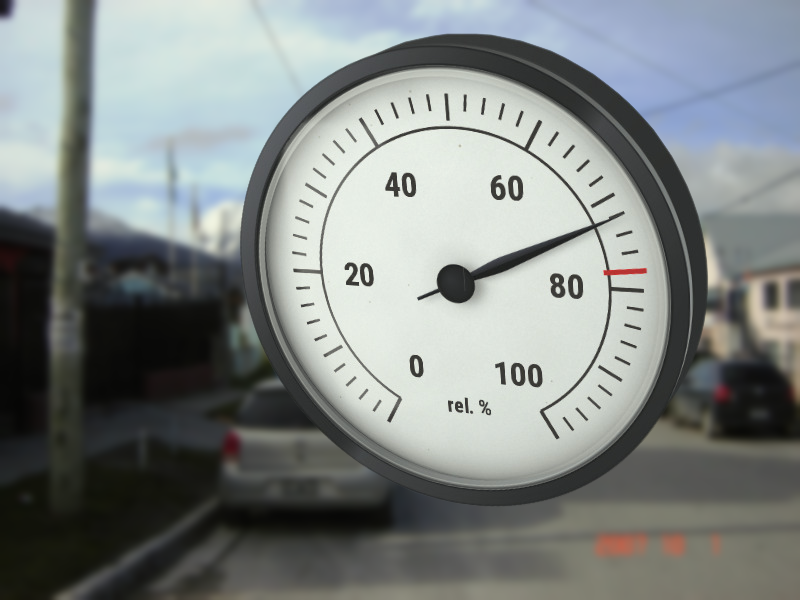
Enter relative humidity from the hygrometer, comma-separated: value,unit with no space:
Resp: 72,%
